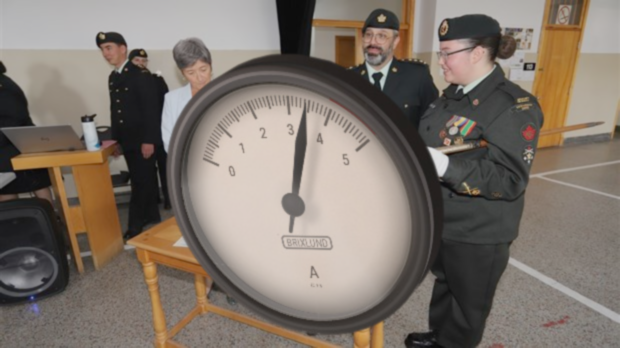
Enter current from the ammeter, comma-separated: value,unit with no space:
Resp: 3.5,A
